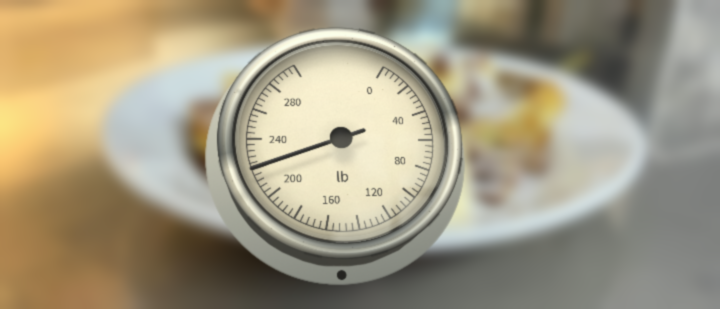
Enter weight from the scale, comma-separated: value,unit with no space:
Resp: 220,lb
